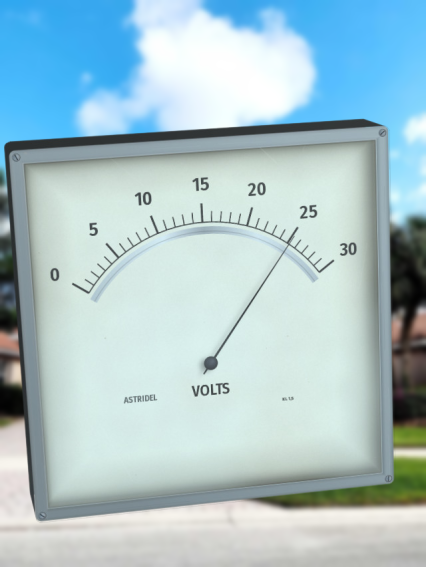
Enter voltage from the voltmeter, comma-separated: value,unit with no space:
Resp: 25,V
